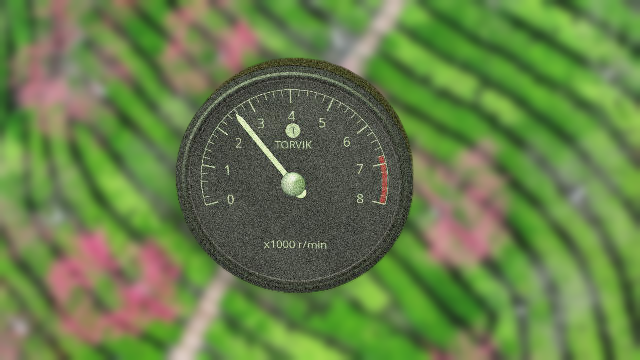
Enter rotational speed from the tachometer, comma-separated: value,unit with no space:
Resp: 2600,rpm
